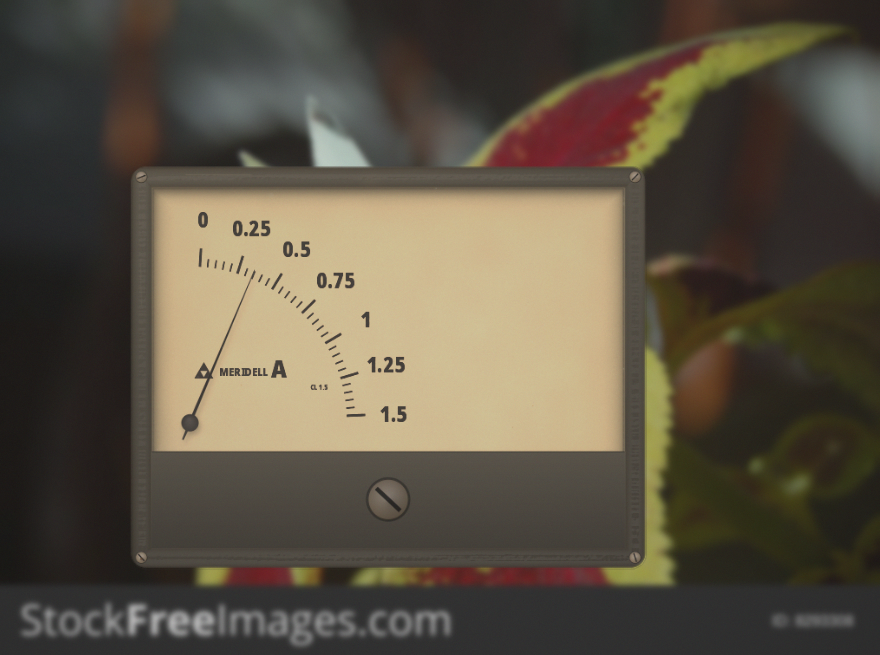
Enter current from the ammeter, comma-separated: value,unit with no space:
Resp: 0.35,A
